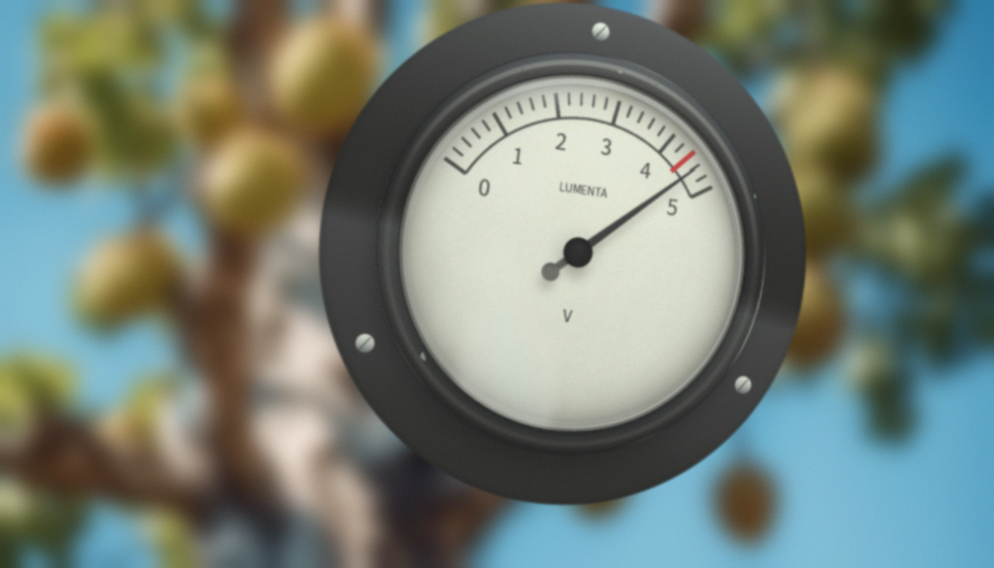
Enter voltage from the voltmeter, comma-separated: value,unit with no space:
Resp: 4.6,V
